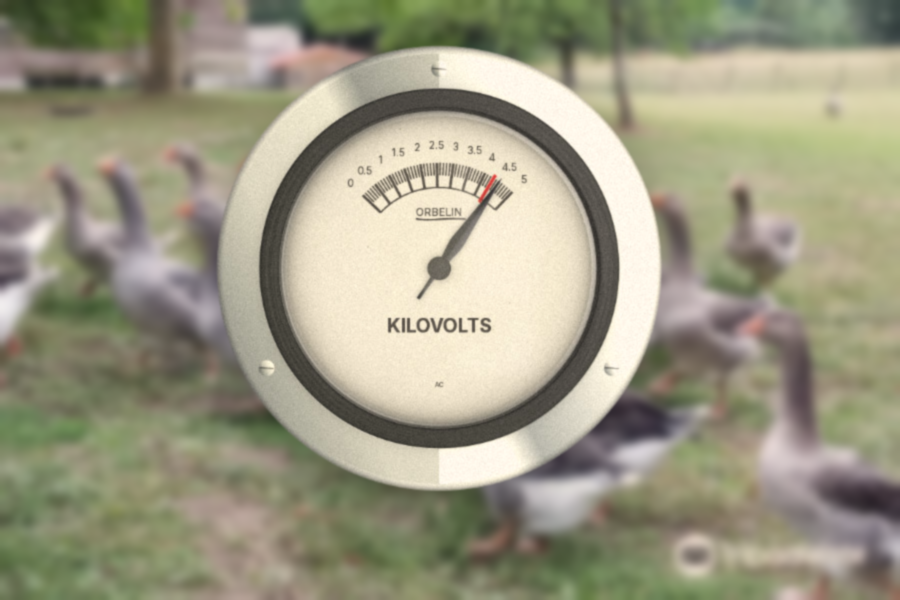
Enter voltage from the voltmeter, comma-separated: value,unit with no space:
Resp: 4.5,kV
